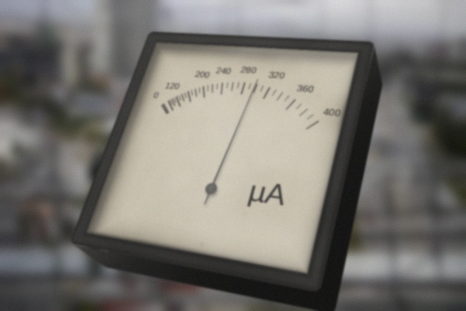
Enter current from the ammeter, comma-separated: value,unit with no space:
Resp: 300,µA
